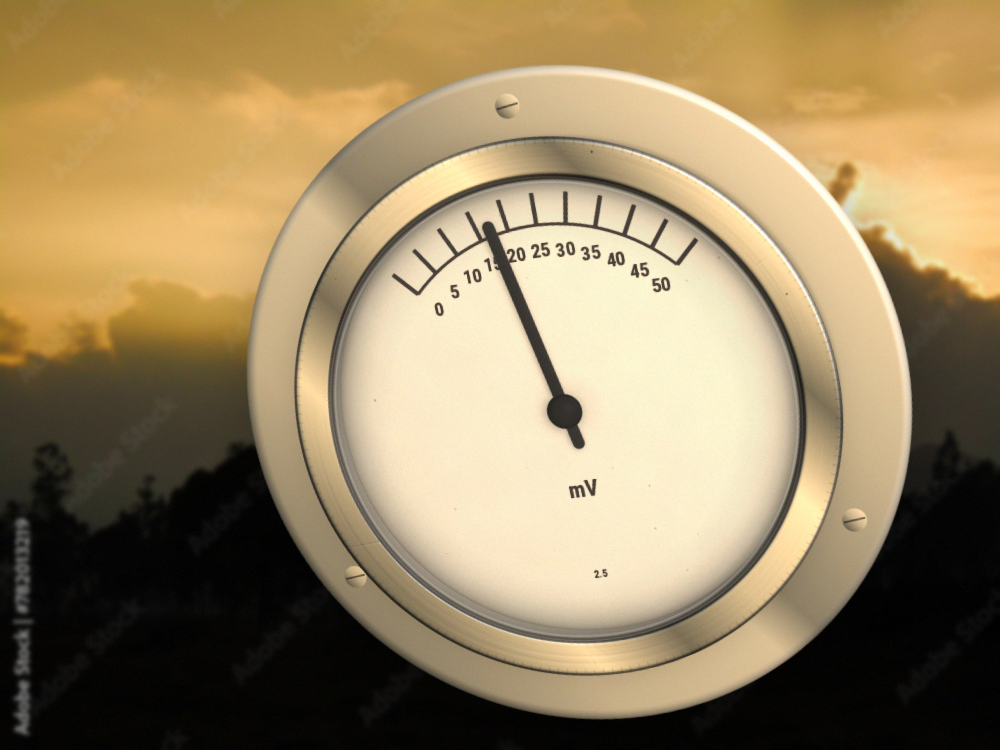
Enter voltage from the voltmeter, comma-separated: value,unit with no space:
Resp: 17.5,mV
